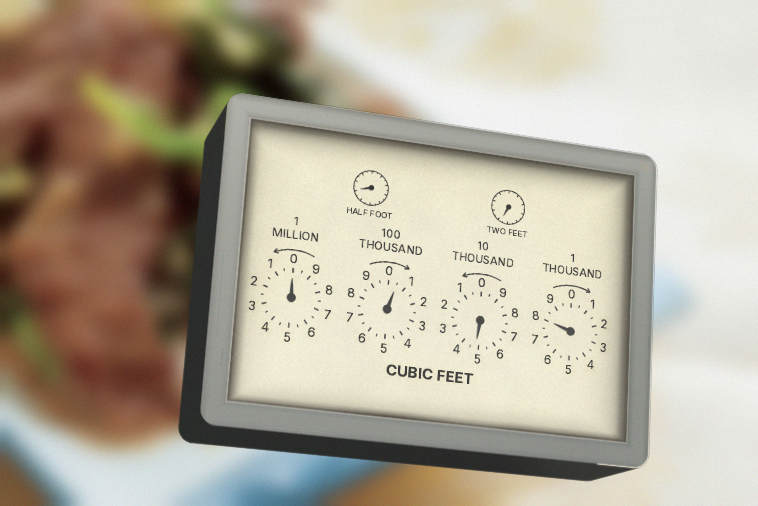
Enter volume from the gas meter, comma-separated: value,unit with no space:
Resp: 4800,ft³
